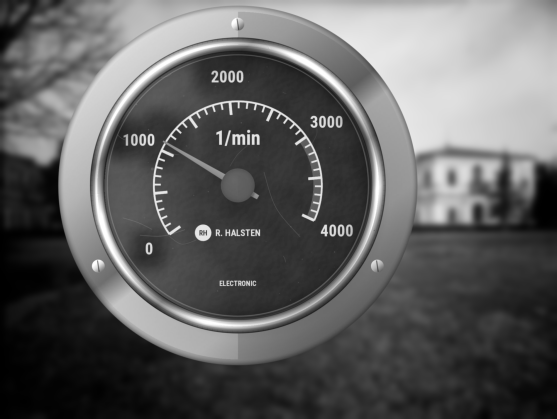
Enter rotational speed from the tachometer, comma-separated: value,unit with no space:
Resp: 1100,rpm
